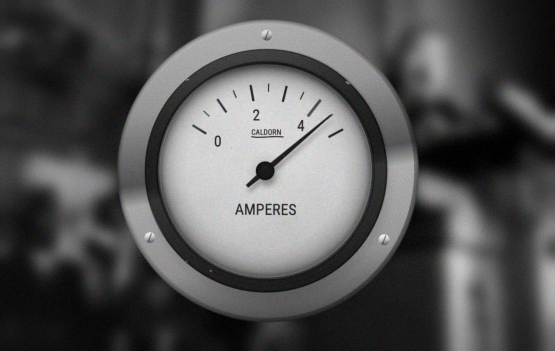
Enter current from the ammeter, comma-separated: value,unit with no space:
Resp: 4.5,A
